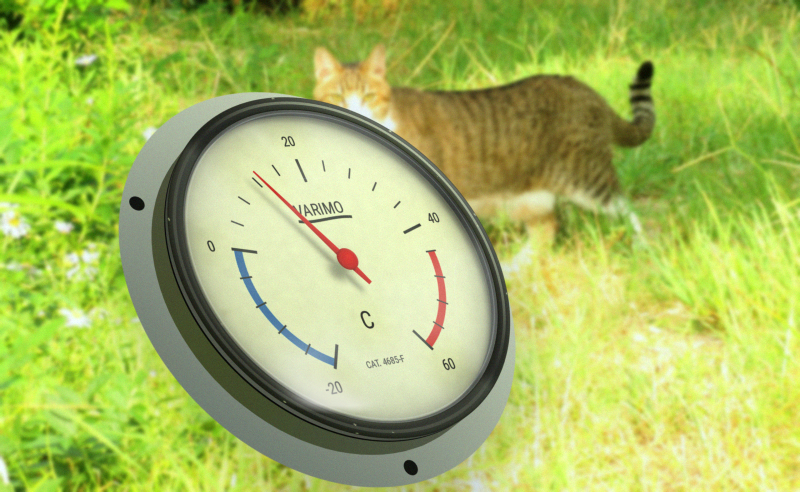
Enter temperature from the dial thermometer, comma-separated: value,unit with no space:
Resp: 12,°C
